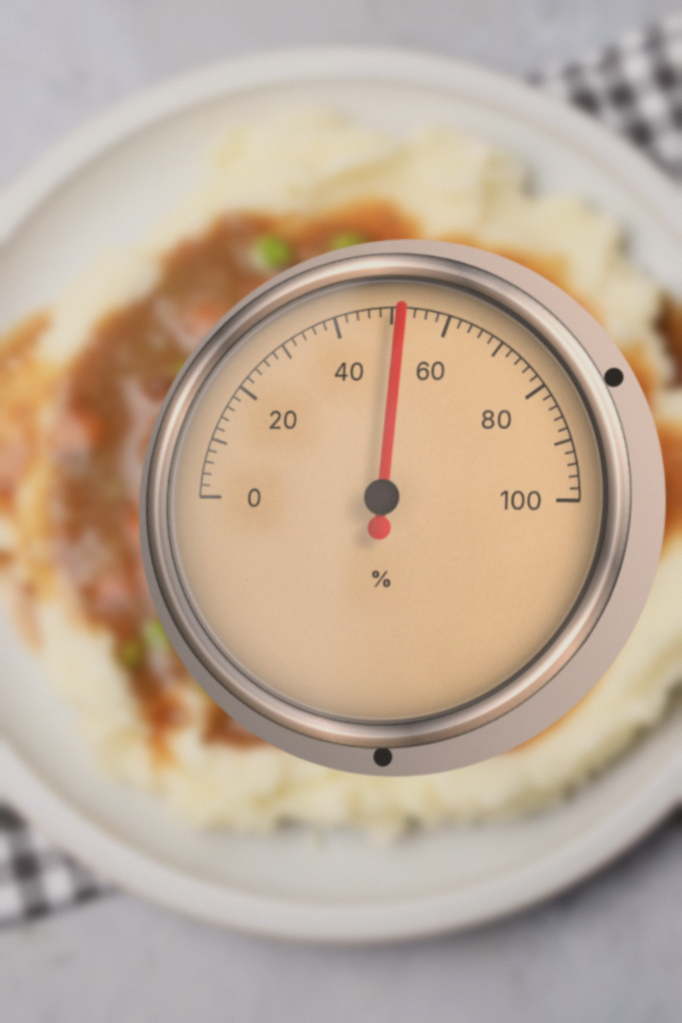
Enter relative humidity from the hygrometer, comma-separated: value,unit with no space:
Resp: 52,%
